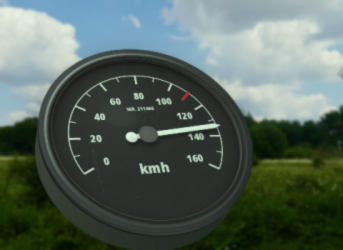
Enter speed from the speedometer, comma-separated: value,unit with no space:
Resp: 135,km/h
